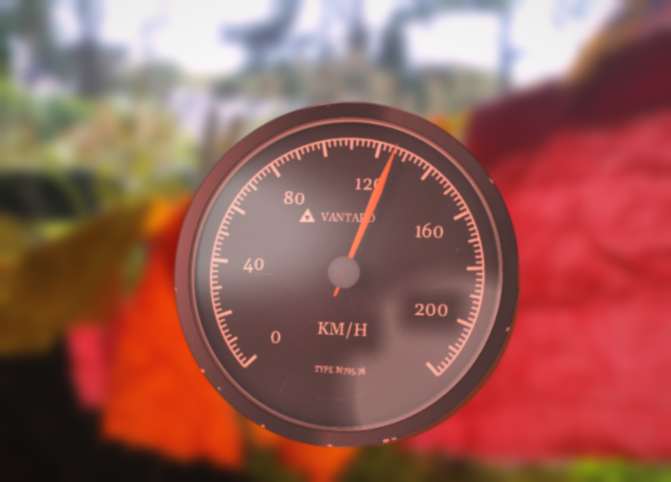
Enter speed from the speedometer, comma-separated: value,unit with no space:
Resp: 126,km/h
